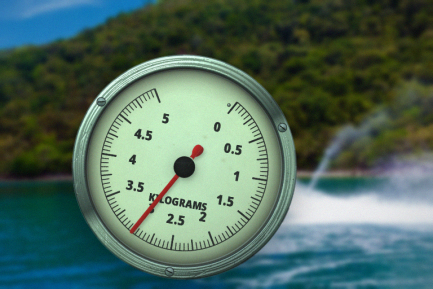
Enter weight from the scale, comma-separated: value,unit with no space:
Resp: 3,kg
